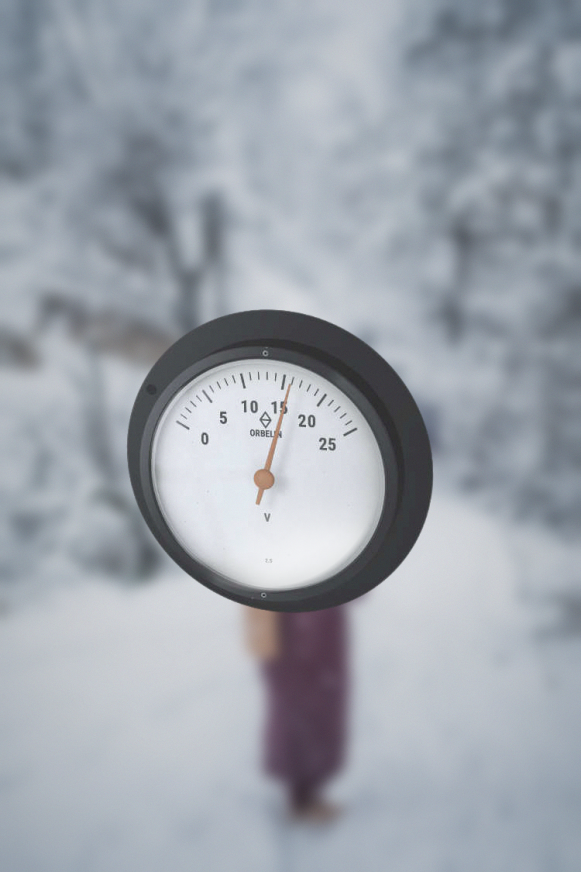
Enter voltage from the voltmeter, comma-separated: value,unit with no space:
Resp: 16,V
